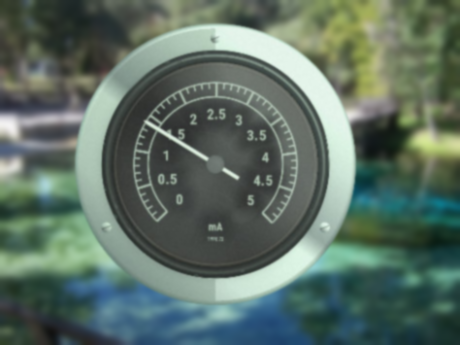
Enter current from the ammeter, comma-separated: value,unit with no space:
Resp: 1.4,mA
